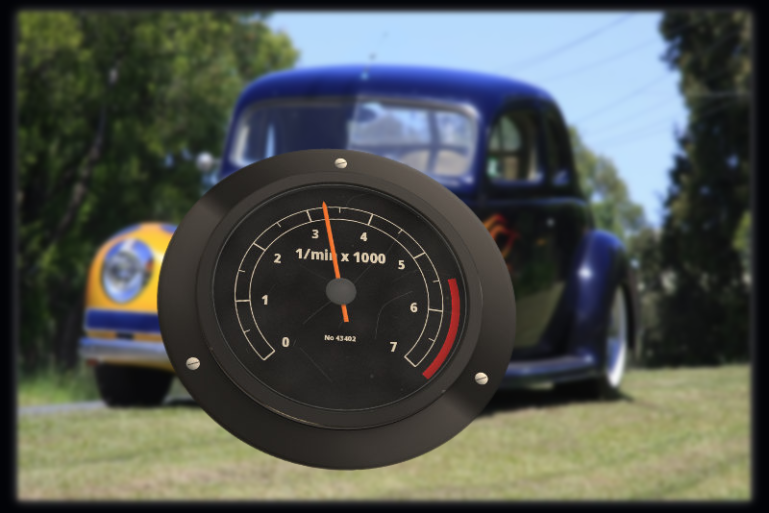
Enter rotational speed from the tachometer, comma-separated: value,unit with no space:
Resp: 3250,rpm
